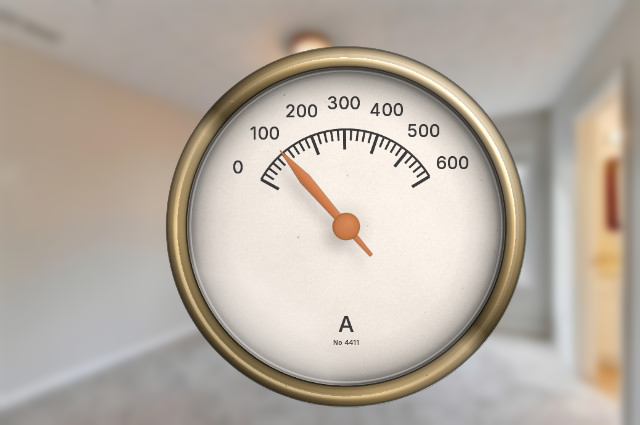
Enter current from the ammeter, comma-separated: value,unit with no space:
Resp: 100,A
